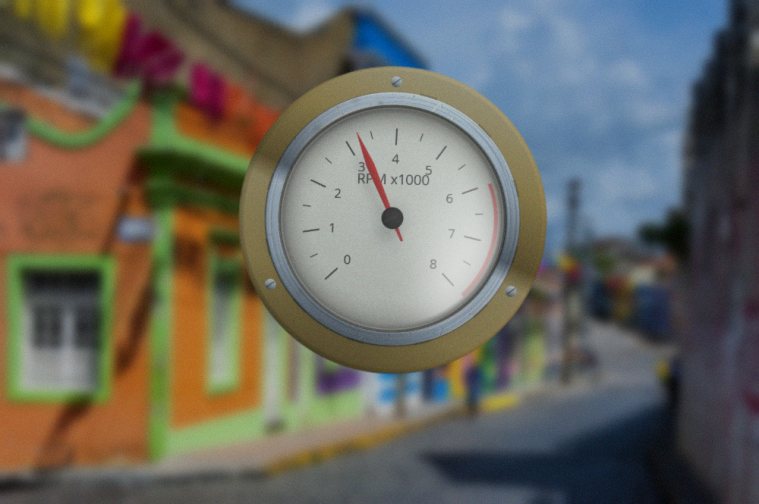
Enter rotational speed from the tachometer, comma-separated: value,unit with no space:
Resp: 3250,rpm
